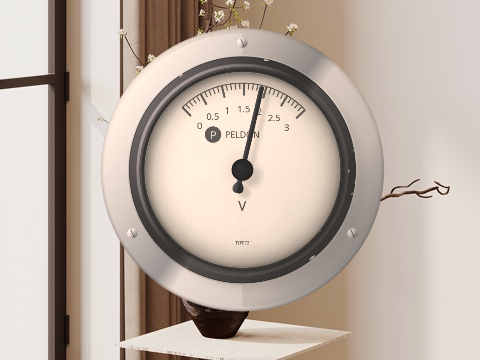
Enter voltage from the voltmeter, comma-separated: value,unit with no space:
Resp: 1.9,V
